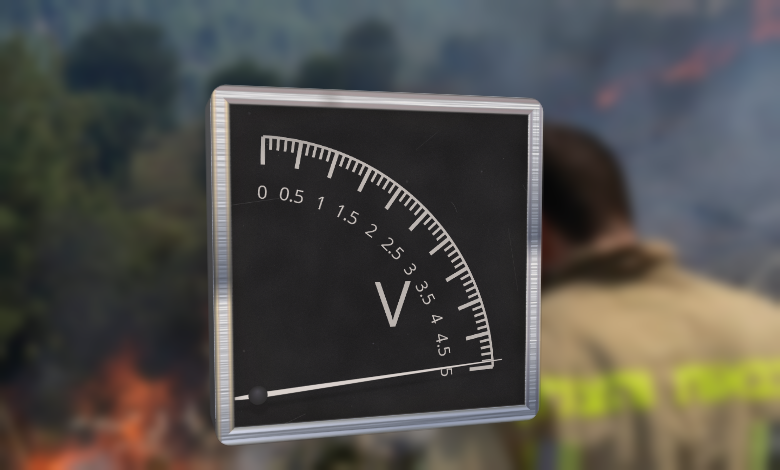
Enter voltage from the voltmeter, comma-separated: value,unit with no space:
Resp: 4.9,V
